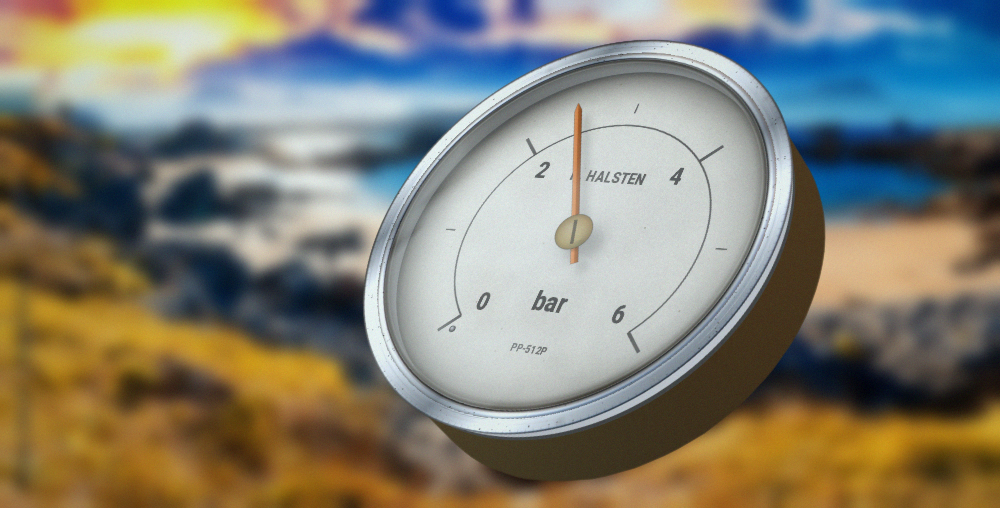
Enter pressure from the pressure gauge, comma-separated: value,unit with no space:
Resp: 2.5,bar
